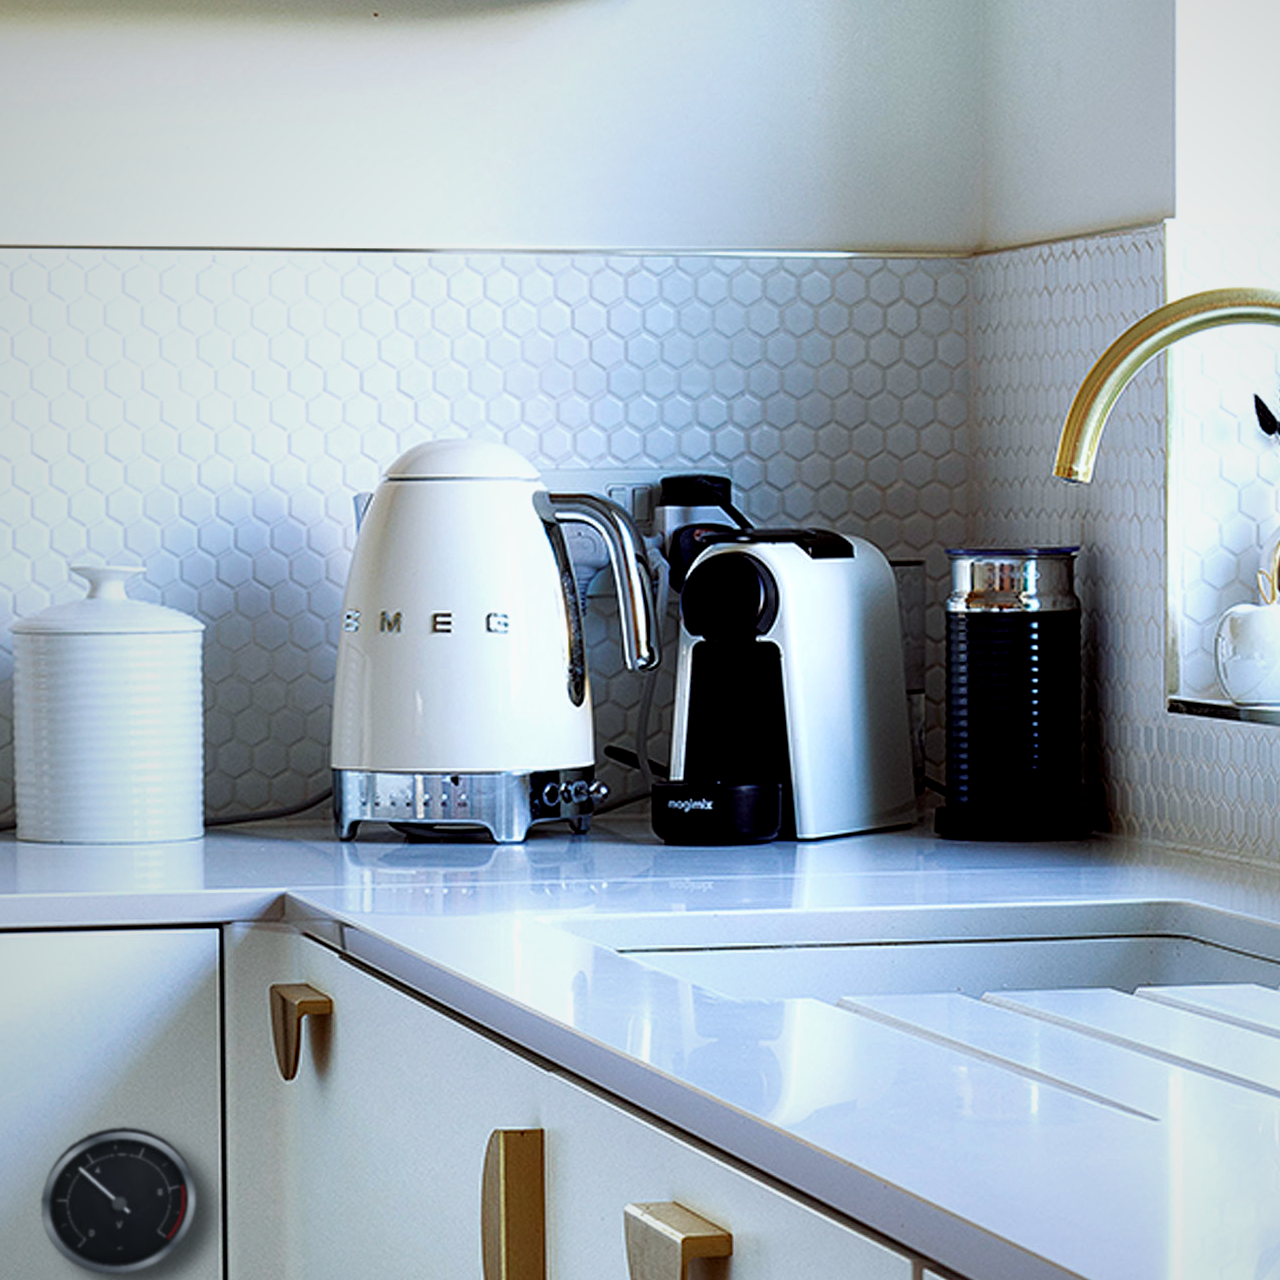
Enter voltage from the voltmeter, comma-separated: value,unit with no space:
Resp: 3.5,V
